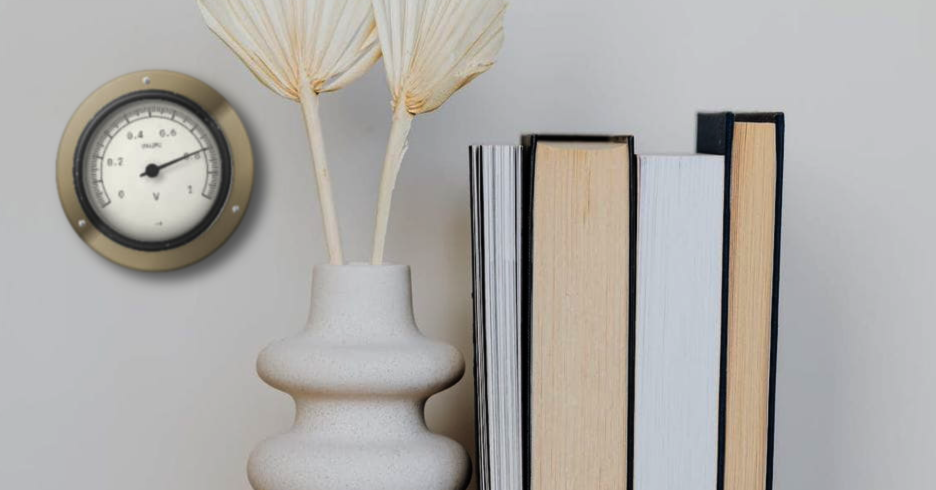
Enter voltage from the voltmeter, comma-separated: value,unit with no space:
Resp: 0.8,V
